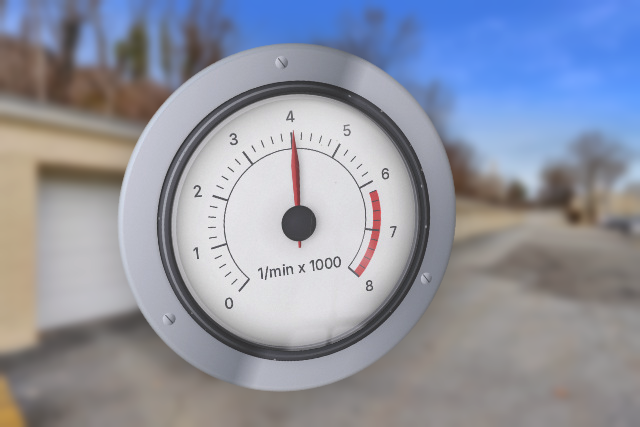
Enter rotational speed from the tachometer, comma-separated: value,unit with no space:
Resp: 4000,rpm
